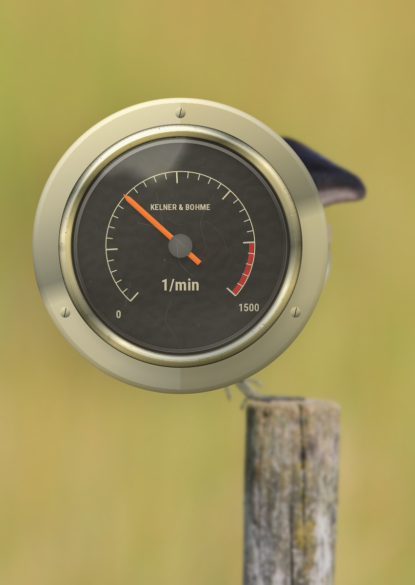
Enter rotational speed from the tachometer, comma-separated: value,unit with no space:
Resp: 500,rpm
